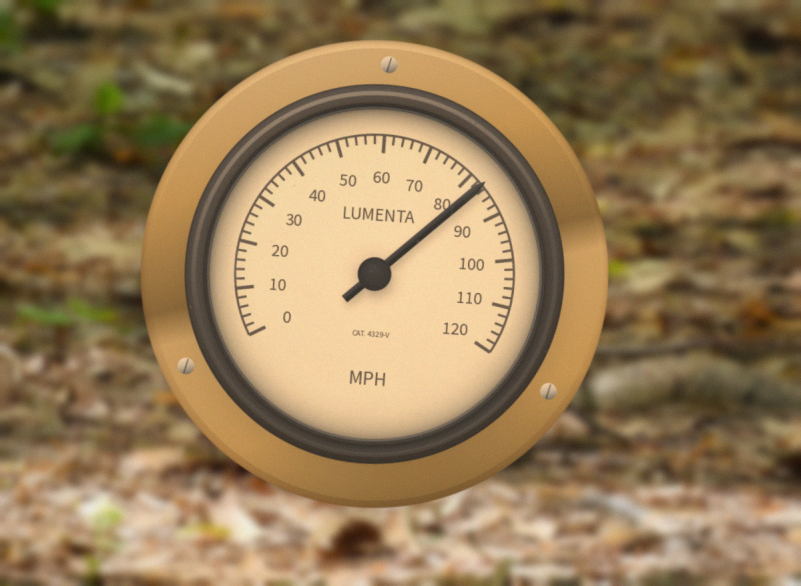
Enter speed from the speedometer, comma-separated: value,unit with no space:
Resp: 83,mph
